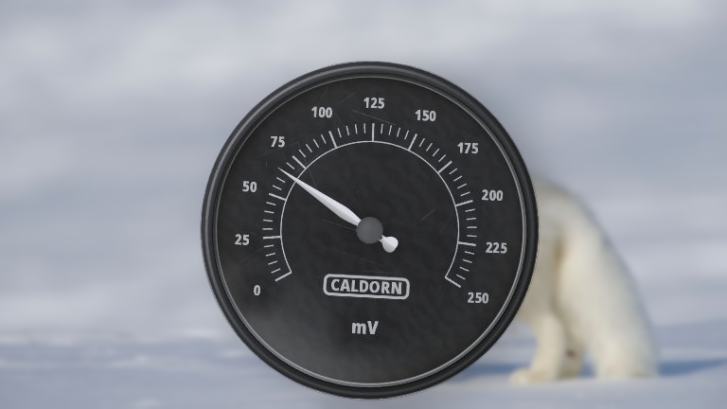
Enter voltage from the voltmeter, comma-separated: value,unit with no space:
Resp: 65,mV
